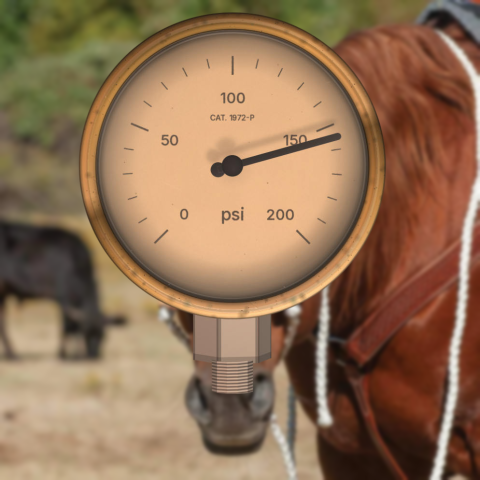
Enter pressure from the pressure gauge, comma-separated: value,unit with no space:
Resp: 155,psi
